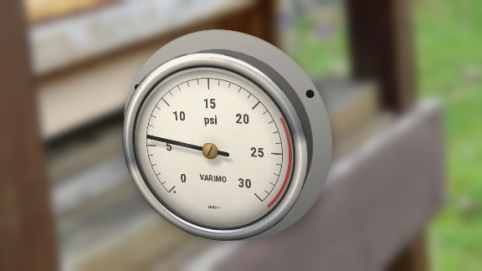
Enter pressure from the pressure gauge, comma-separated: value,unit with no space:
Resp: 6,psi
